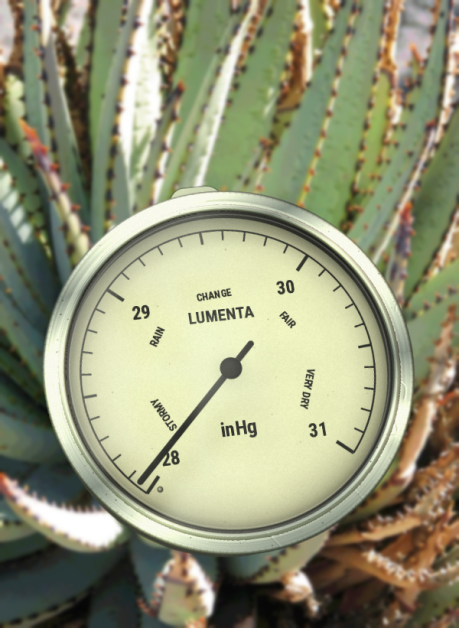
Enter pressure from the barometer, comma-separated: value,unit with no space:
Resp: 28.05,inHg
